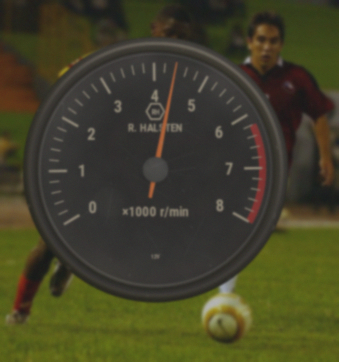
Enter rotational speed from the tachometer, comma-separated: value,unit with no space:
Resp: 4400,rpm
